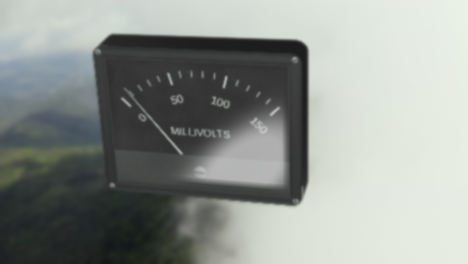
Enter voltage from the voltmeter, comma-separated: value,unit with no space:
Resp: 10,mV
